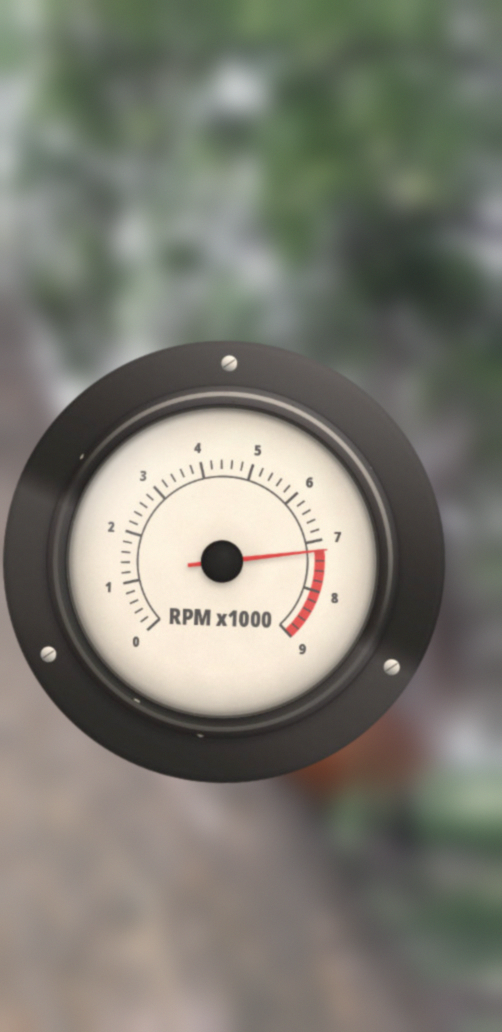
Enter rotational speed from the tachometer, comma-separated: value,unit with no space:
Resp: 7200,rpm
